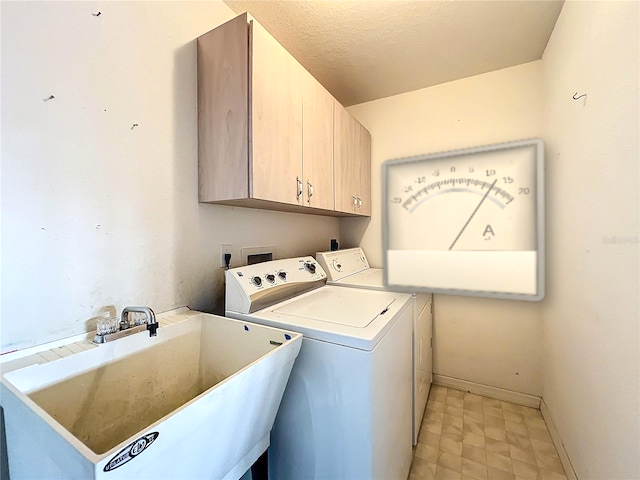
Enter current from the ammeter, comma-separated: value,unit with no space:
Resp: 12.5,A
